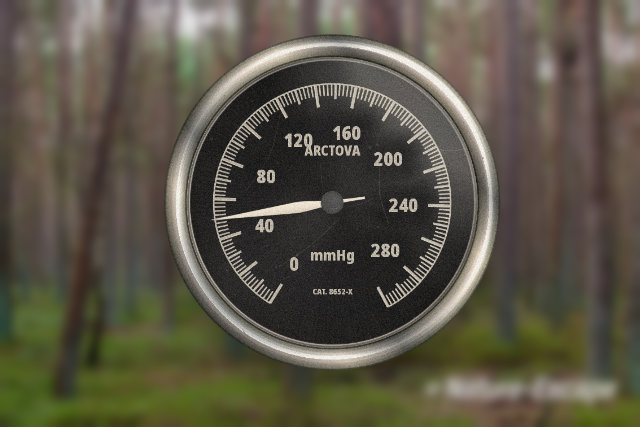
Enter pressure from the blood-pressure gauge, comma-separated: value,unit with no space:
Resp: 50,mmHg
